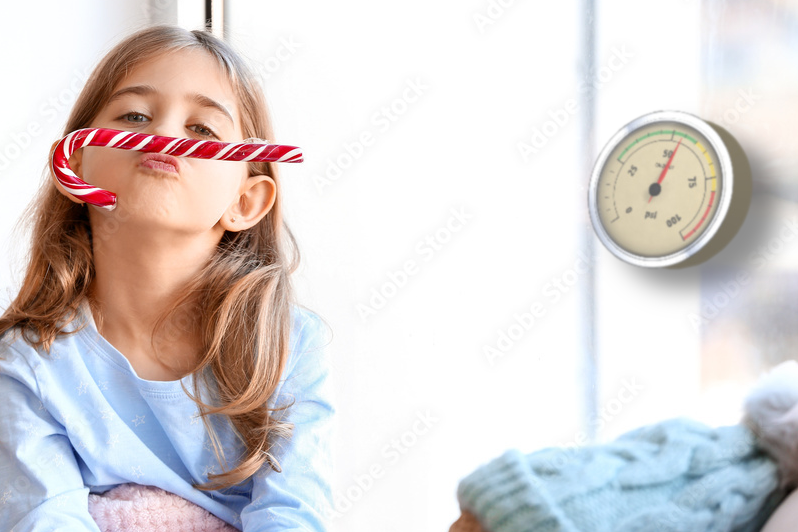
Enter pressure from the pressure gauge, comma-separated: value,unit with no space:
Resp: 55,psi
